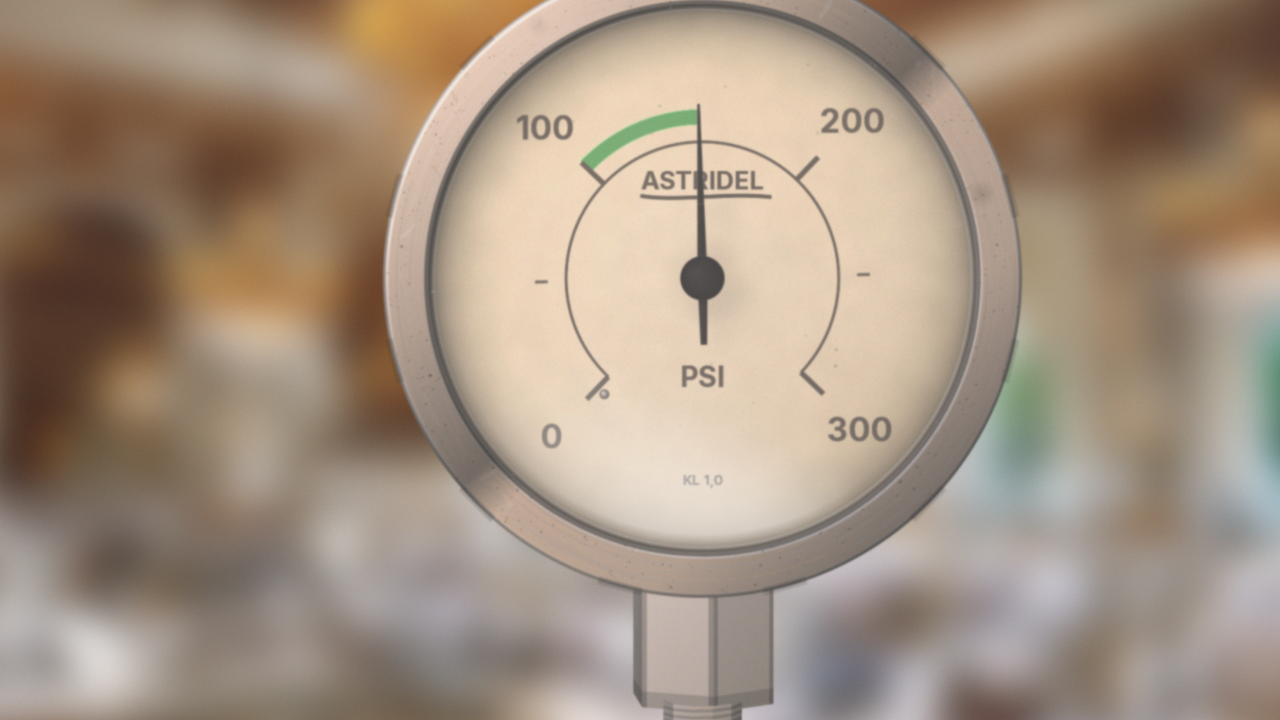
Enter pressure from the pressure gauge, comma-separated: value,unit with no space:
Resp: 150,psi
